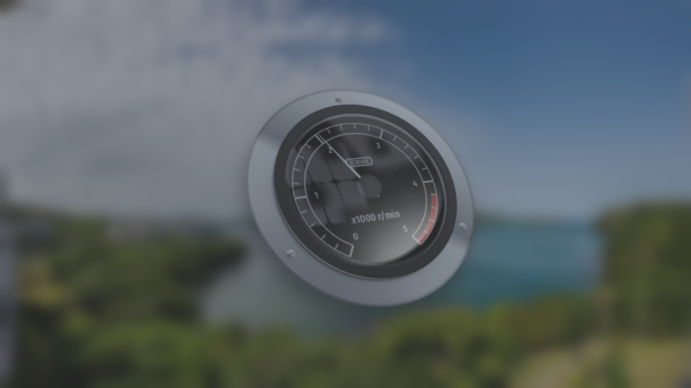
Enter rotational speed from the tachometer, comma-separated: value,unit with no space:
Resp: 2000,rpm
